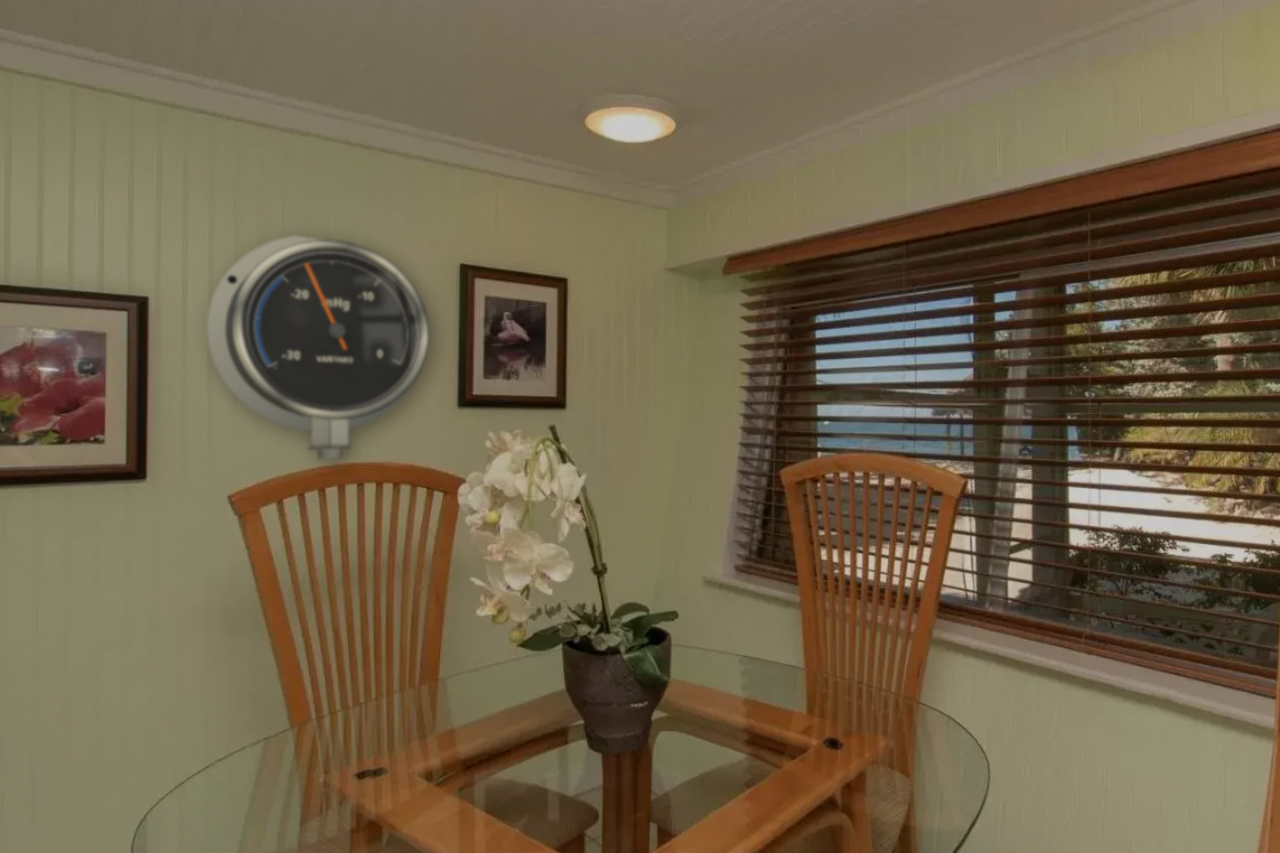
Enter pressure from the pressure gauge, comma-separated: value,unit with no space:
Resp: -17.5,inHg
